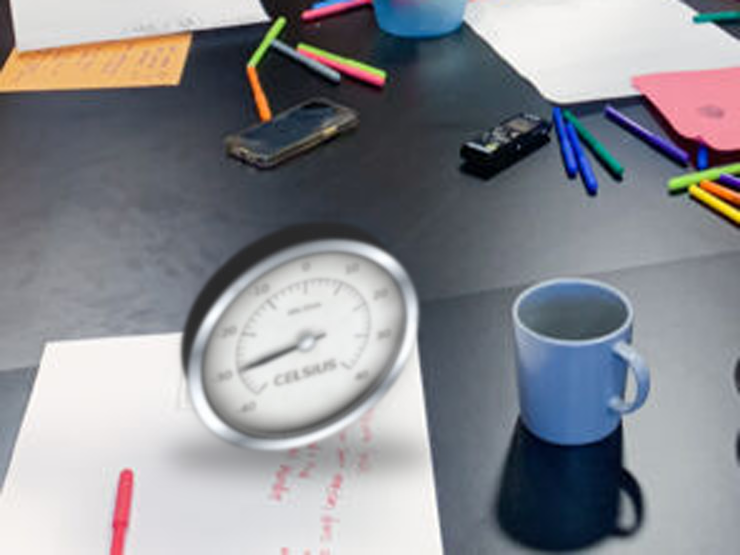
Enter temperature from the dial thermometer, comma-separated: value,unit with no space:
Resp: -30,°C
